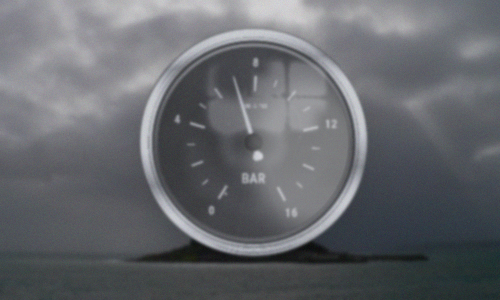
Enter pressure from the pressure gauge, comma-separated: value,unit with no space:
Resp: 7,bar
